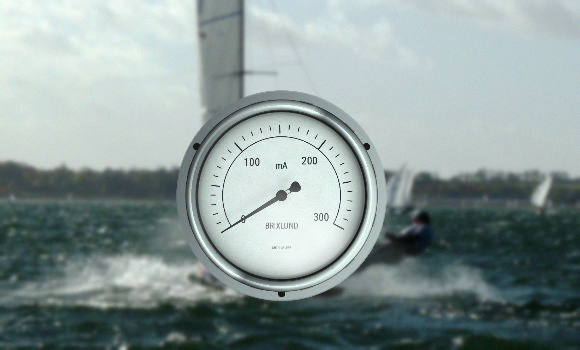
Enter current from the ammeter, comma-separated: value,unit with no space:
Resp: 0,mA
